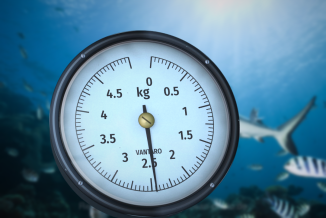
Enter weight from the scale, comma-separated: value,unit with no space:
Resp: 2.45,kg
